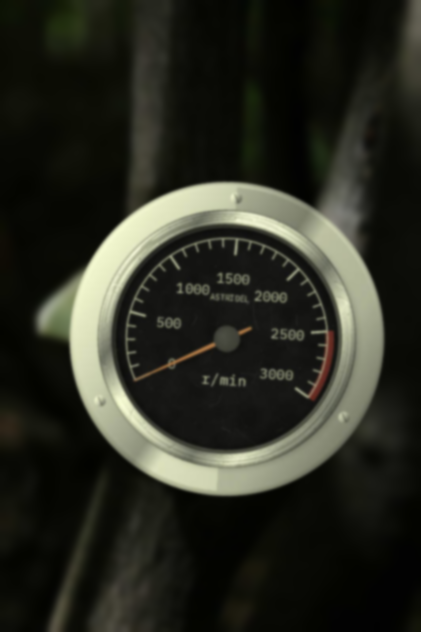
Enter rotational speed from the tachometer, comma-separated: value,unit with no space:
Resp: 0,rpm
